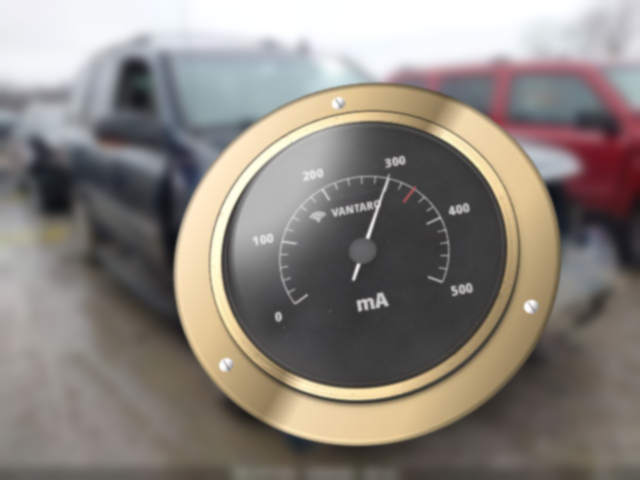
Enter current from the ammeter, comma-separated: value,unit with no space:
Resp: 300,mA
